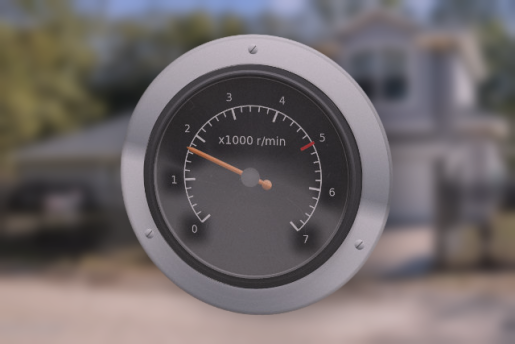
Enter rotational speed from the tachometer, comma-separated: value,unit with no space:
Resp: 1700,rpm
